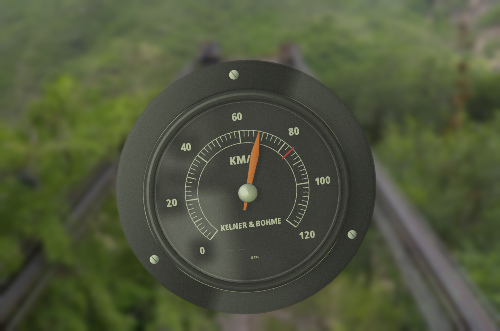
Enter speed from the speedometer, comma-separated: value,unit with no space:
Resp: 68,km/h
